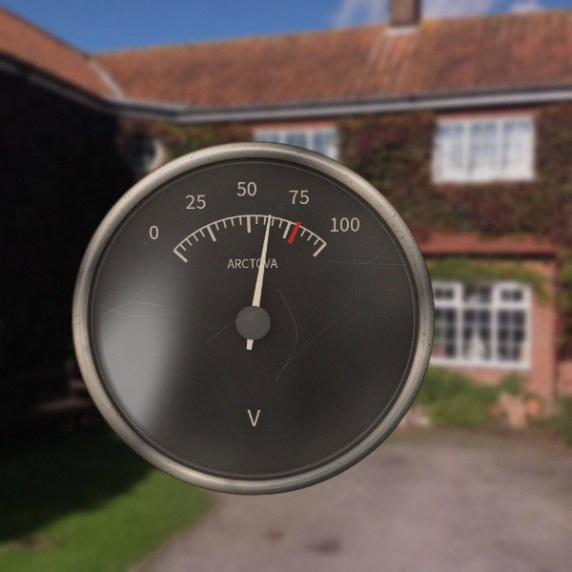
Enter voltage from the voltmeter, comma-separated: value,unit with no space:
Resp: 62.5,V
